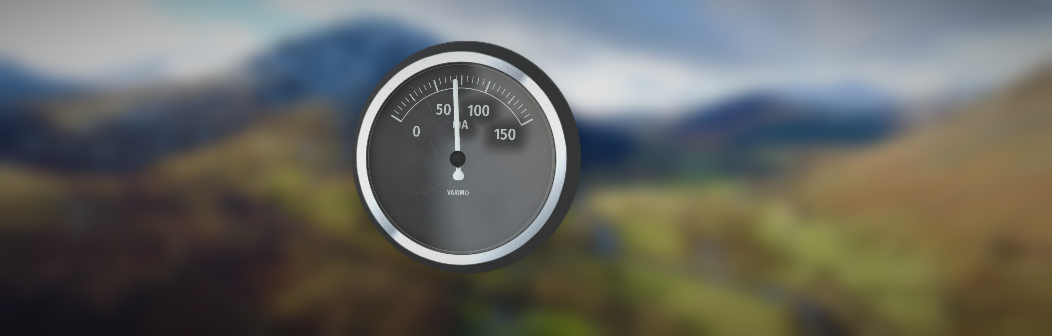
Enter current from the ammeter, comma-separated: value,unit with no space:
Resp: 70,mA
